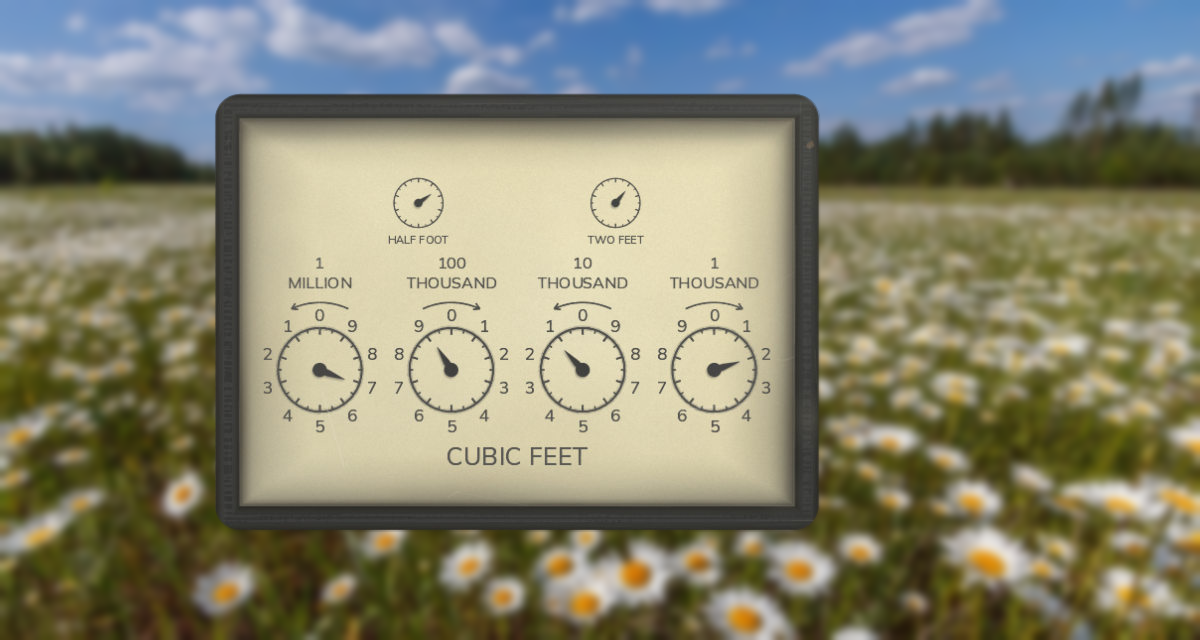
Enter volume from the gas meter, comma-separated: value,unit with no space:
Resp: 691200,ft³
